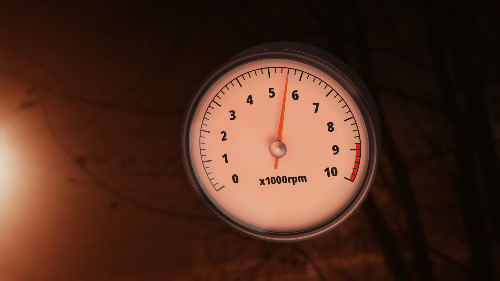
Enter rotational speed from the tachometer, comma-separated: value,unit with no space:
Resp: 5600,rpm
